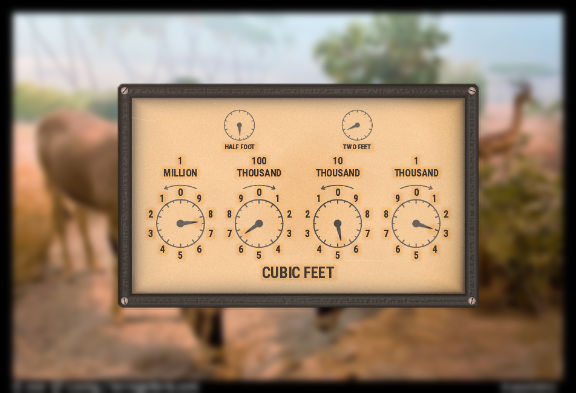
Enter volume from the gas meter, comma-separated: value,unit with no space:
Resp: 765300,ft³
